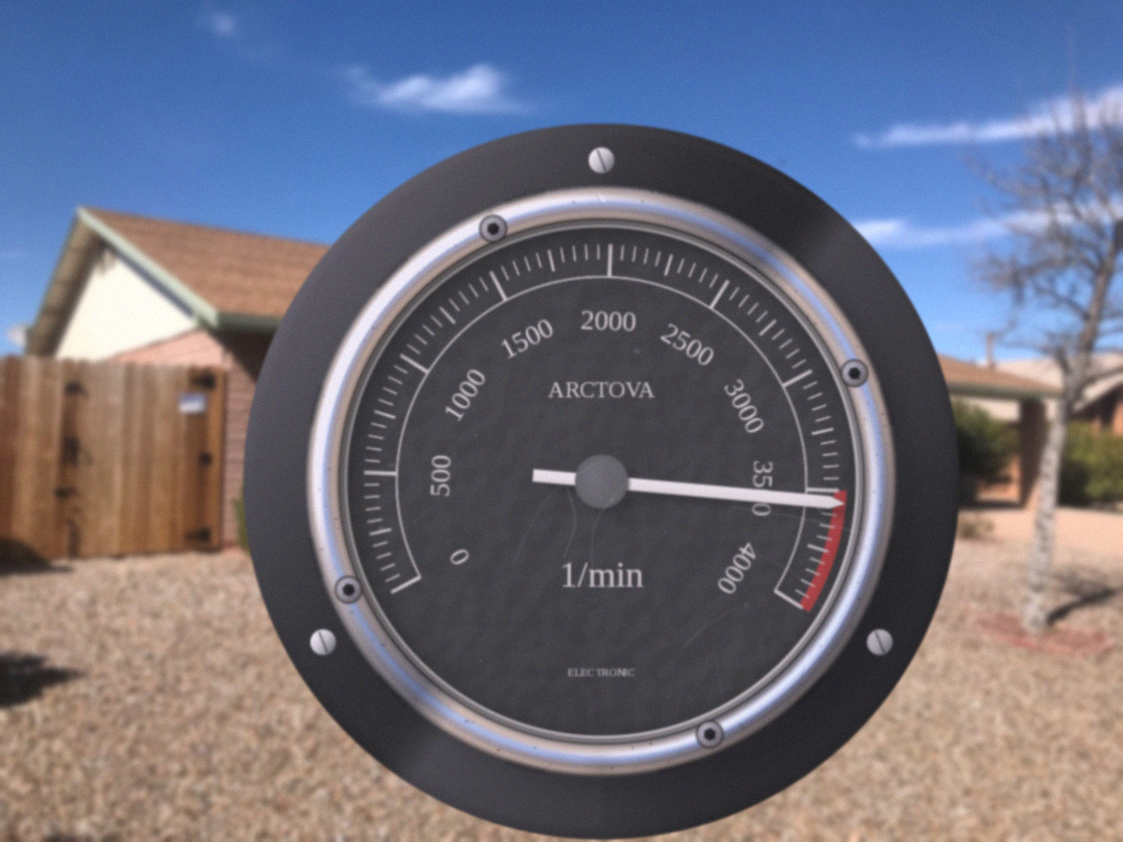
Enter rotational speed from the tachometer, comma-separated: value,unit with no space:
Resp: 3550,rpm
